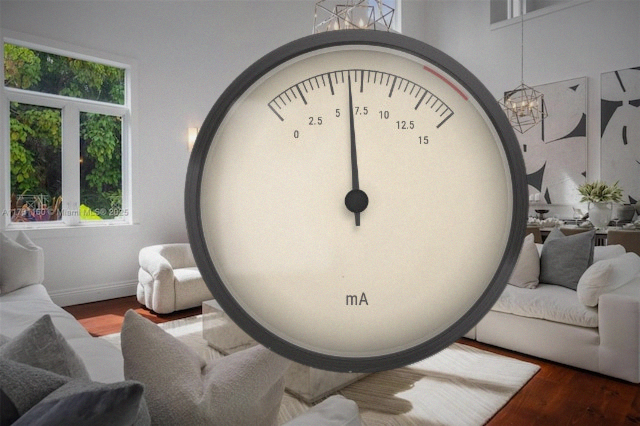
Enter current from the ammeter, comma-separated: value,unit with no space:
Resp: 6.5,mA
